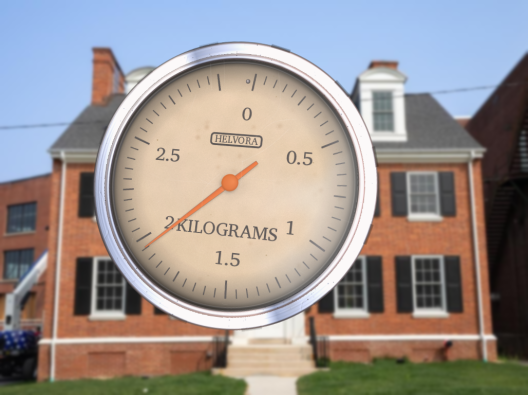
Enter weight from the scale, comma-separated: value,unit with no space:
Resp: 1.95,kg
